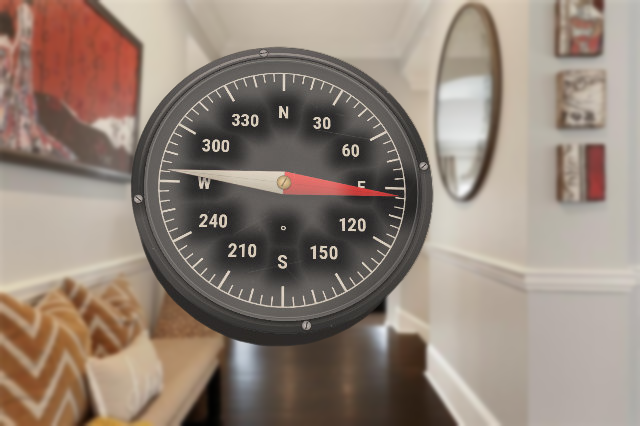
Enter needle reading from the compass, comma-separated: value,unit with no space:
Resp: 95,°
